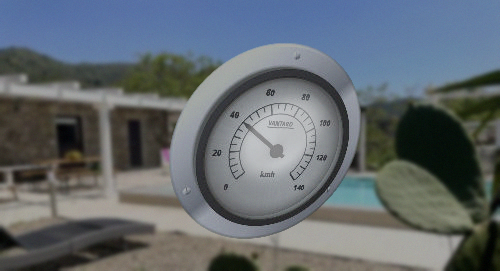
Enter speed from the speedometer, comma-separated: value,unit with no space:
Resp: 40,km/h
